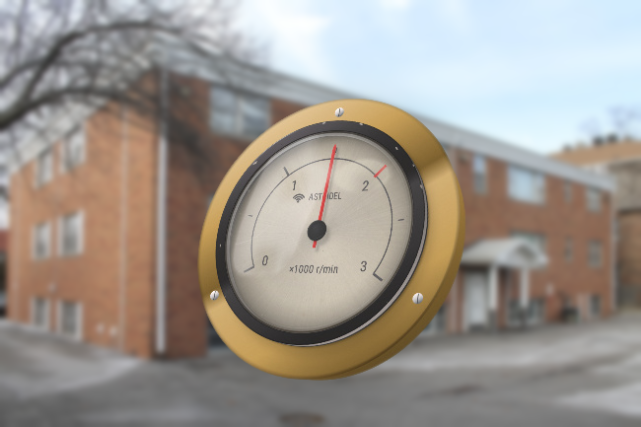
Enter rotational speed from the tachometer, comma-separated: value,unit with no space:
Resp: 1500,rpm
